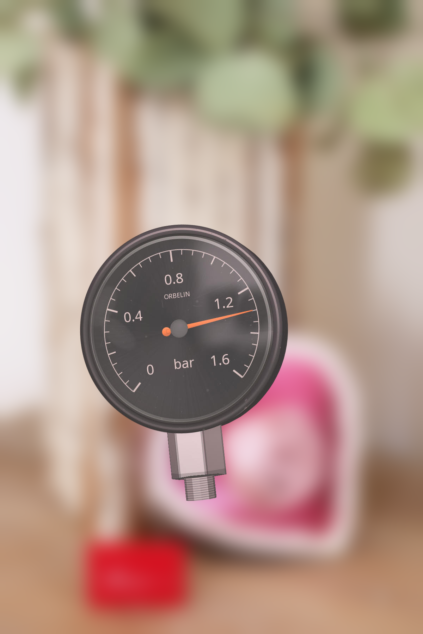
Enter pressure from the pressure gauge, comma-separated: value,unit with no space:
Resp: 1.3,bar
